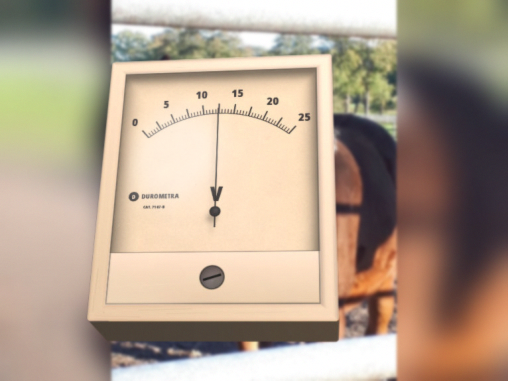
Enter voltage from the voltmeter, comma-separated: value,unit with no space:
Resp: 12.5,V
